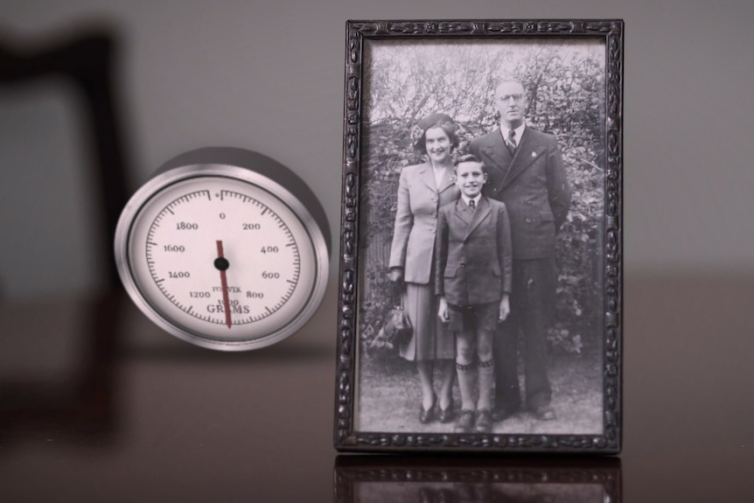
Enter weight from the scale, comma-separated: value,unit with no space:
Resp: 1000,g
